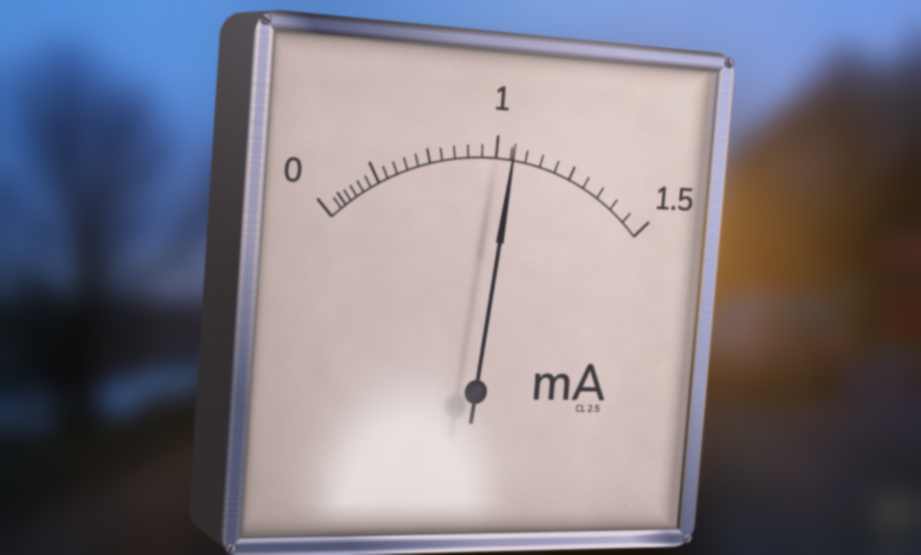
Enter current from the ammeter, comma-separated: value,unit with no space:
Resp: 1.05,mA
